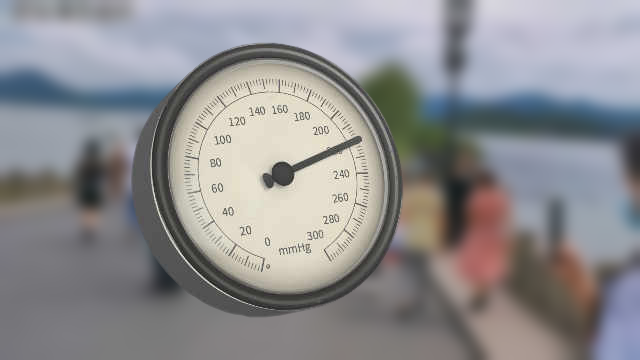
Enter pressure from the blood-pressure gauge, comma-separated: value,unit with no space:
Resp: 220,mmHg
